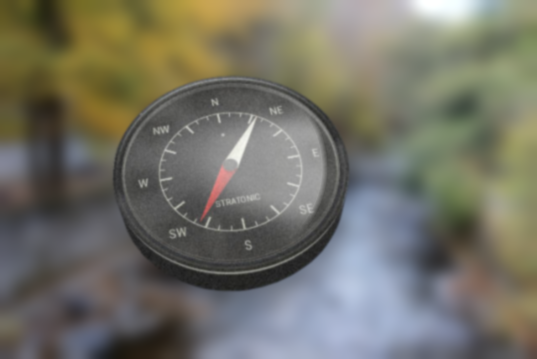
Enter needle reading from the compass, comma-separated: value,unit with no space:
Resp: 215,°
